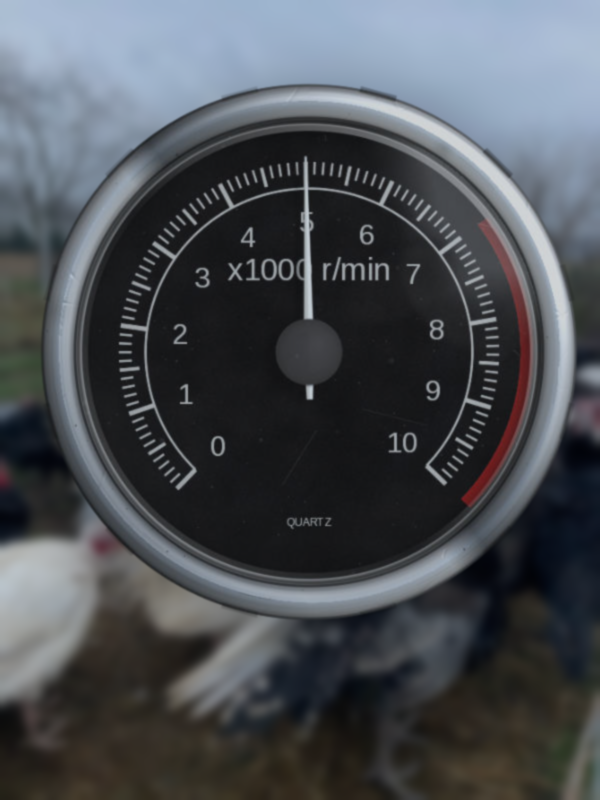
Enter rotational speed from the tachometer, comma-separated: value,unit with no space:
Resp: 5000,rpm
